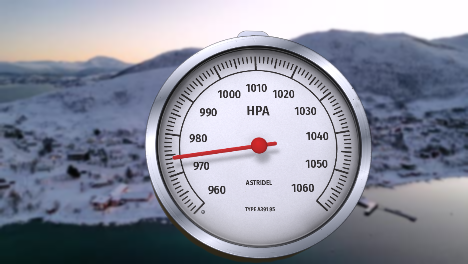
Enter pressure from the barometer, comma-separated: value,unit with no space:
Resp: 974,hPa
